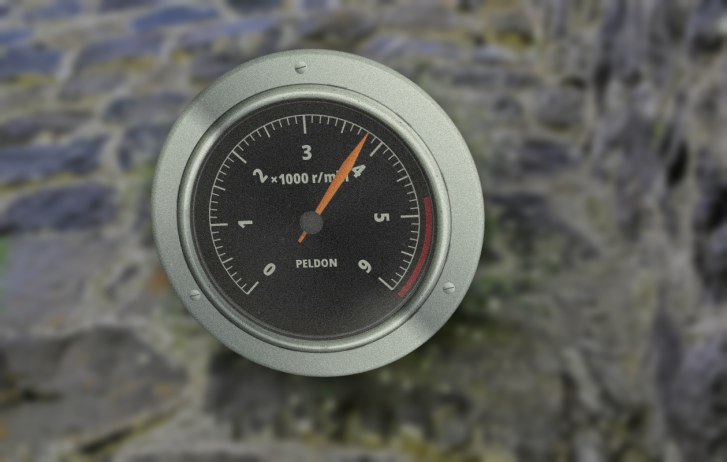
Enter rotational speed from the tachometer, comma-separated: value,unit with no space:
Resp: 3800,rpm
